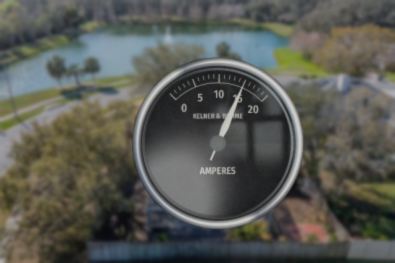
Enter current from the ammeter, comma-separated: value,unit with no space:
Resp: 15,A
